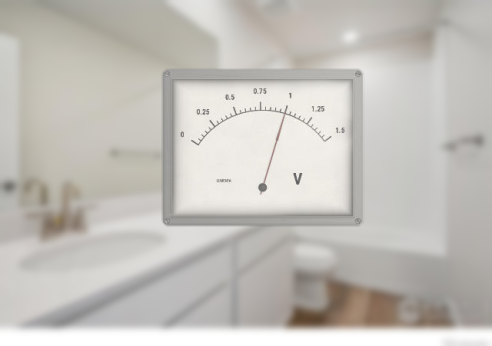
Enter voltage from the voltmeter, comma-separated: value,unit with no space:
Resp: 1,V
